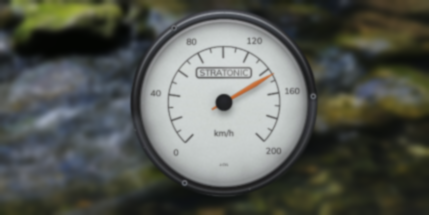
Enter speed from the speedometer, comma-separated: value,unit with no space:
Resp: 145,km/h
